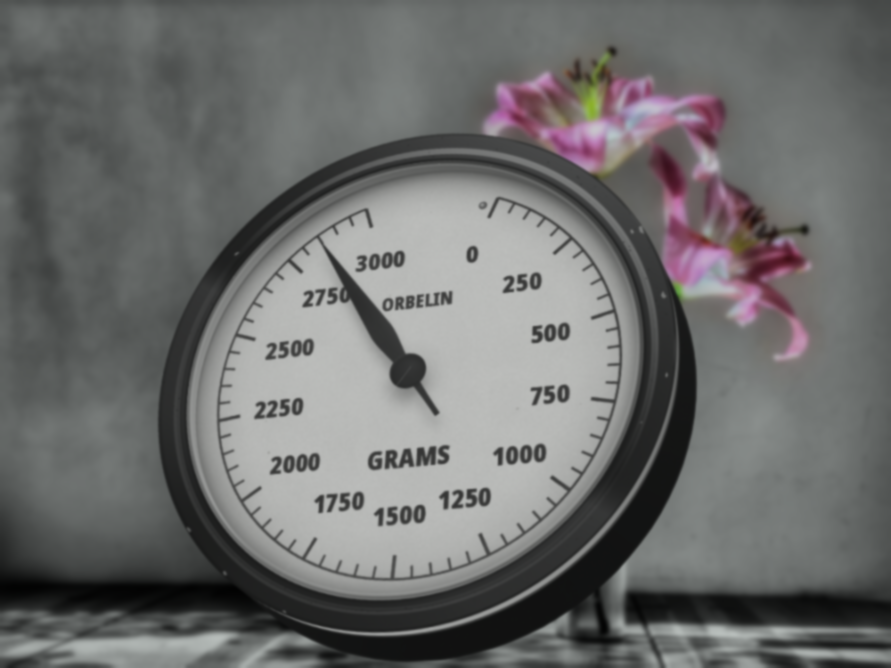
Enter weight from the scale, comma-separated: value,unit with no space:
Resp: 2850,g
